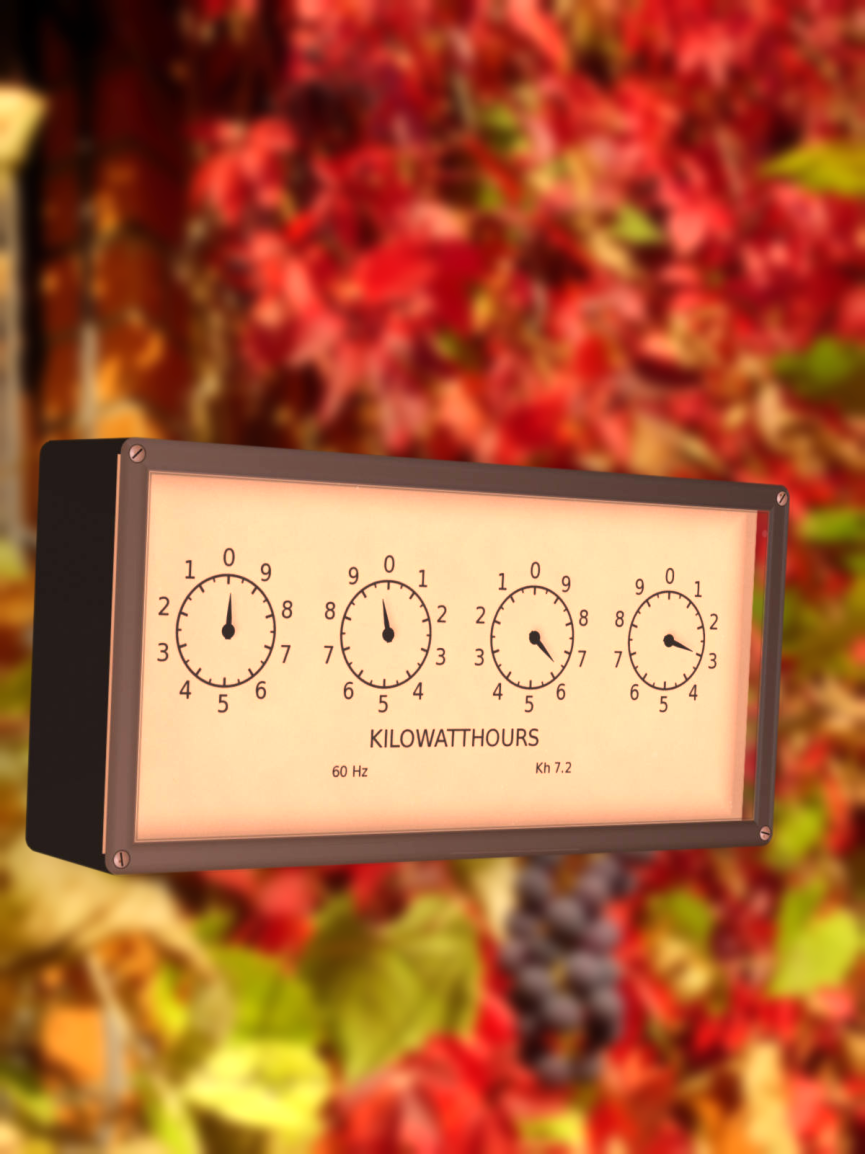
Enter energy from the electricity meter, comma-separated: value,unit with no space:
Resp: 9963,kWh
